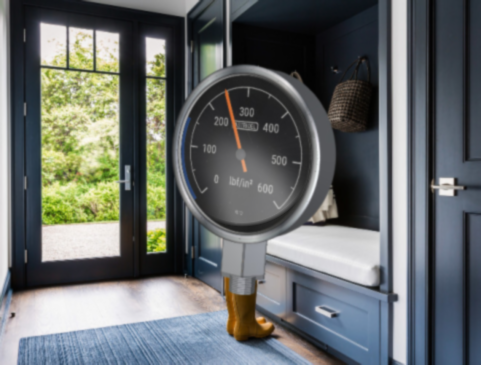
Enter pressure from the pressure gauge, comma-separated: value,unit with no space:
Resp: 250,psi
